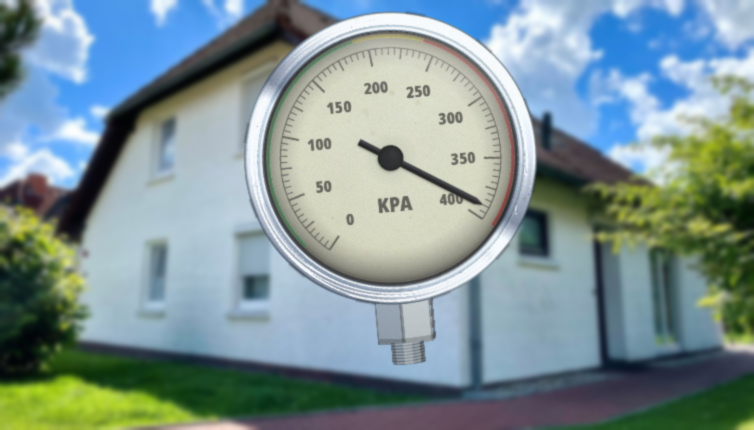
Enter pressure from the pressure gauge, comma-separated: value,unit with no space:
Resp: 390,kPa
